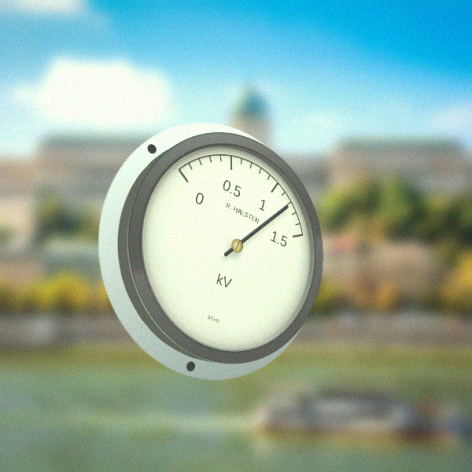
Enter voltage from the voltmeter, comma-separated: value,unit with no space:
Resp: 1.2,kV
